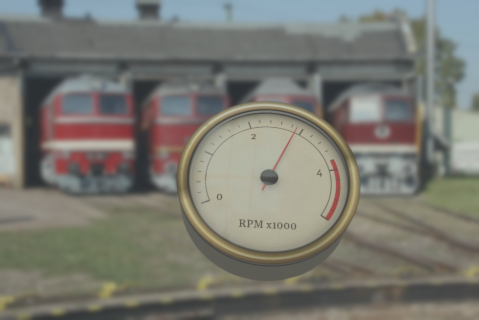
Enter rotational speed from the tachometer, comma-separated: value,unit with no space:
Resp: 2900,rpm
